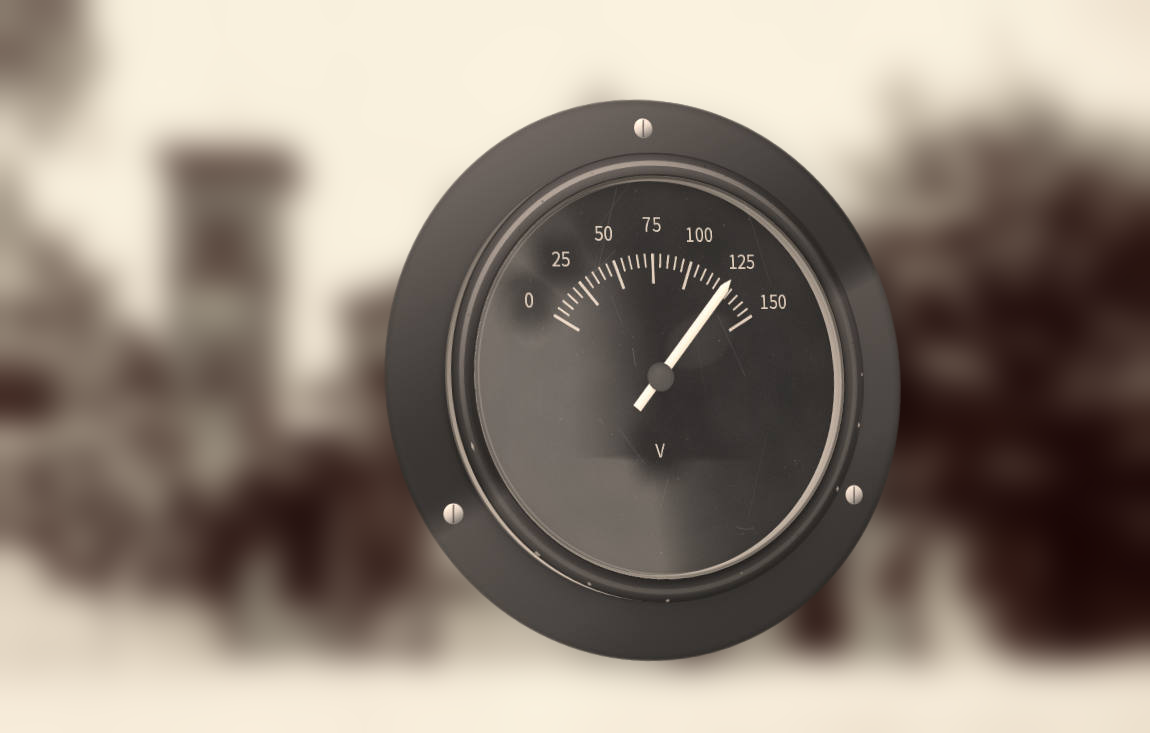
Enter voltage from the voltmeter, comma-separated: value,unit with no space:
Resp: 125,V
